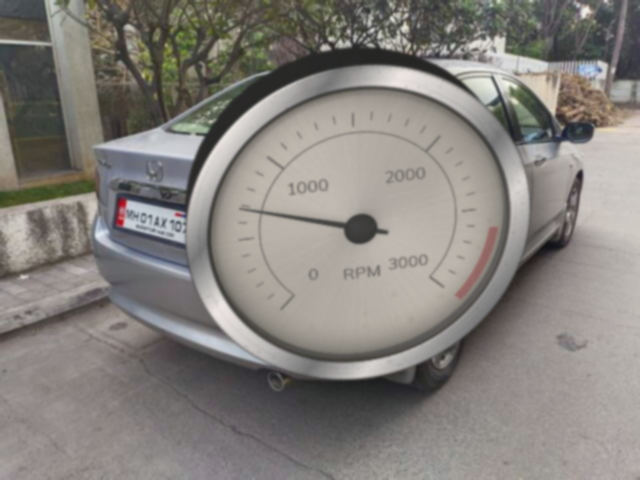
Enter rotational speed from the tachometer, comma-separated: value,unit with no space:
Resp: 700,rpm
